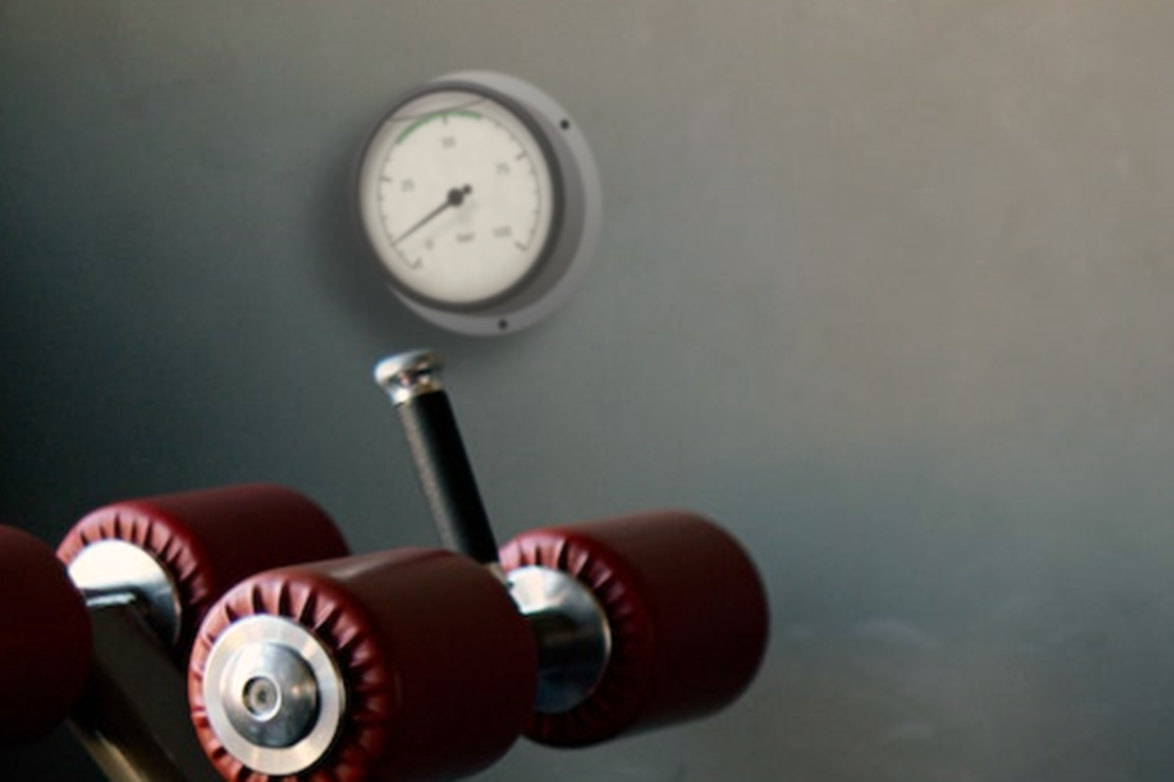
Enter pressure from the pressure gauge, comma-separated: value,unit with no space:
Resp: 7.5,bar
